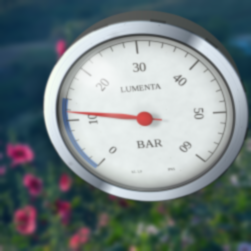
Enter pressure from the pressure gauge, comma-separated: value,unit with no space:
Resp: 12,bar
